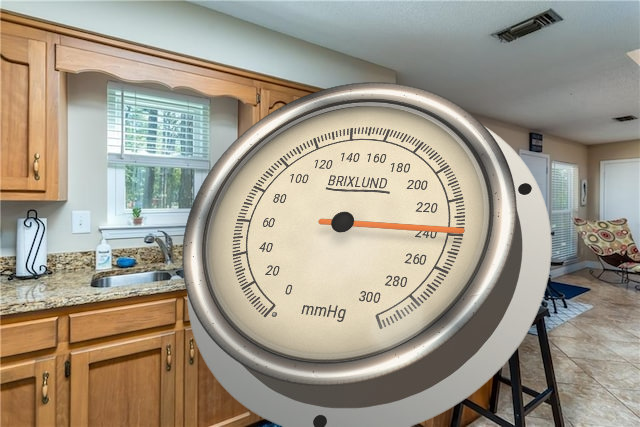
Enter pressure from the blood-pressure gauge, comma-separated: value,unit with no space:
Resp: 240,mmHg
